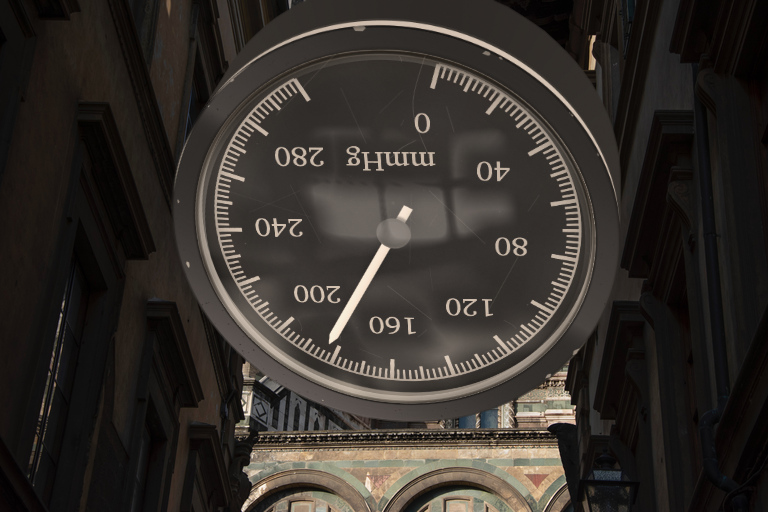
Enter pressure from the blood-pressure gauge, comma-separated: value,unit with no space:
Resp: 184,mmHg
